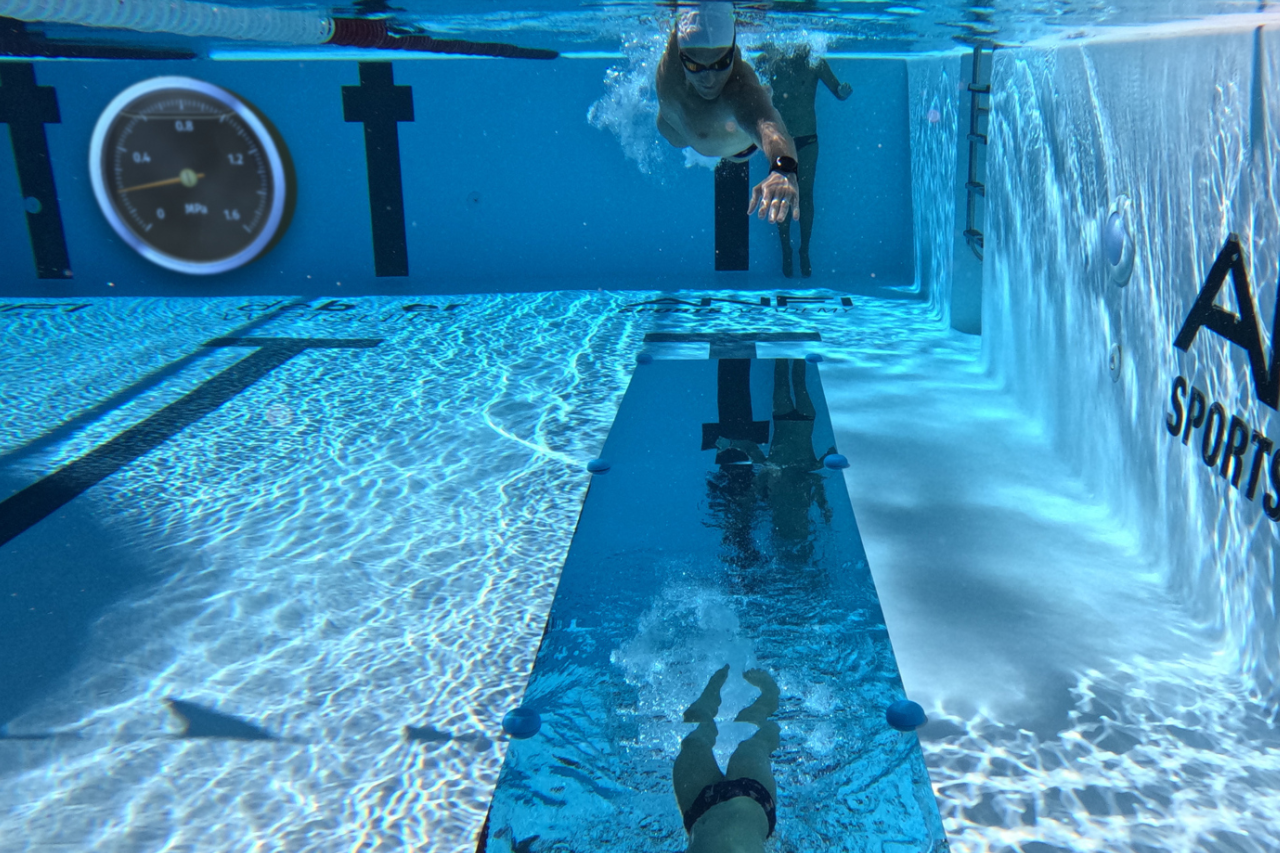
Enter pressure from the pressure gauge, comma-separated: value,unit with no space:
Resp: 0.2,MPa
